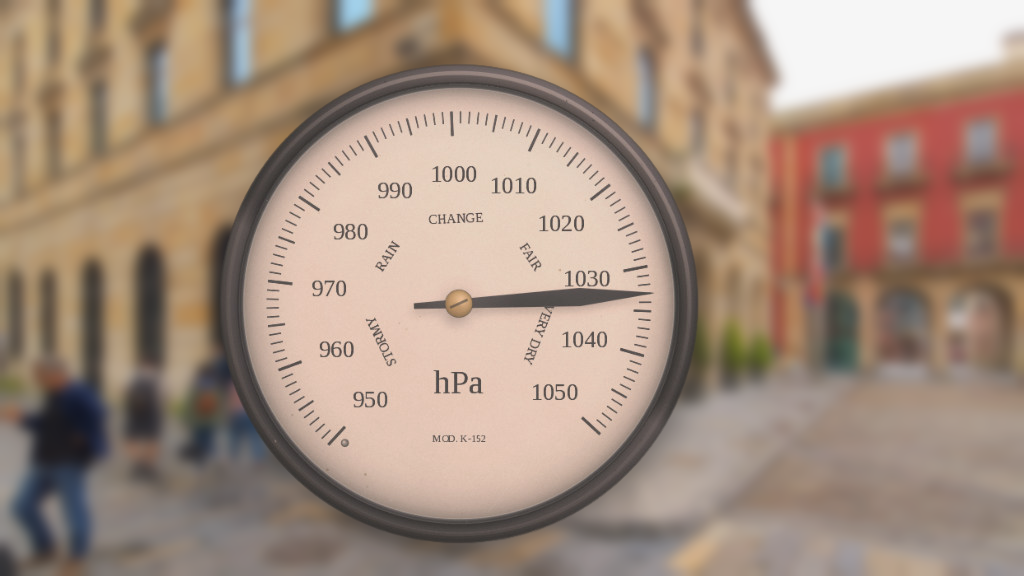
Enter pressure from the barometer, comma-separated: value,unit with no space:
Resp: 1033,hPa
